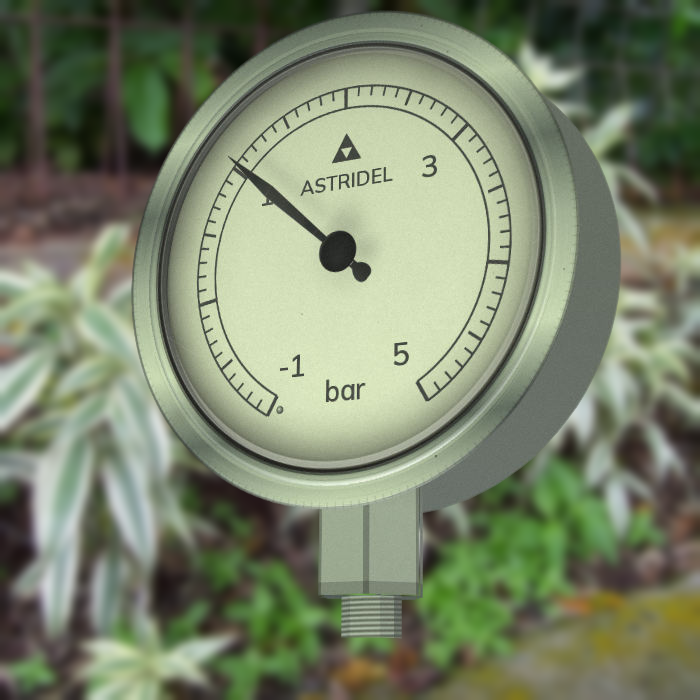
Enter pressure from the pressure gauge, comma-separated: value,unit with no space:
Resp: 1.05,bar
